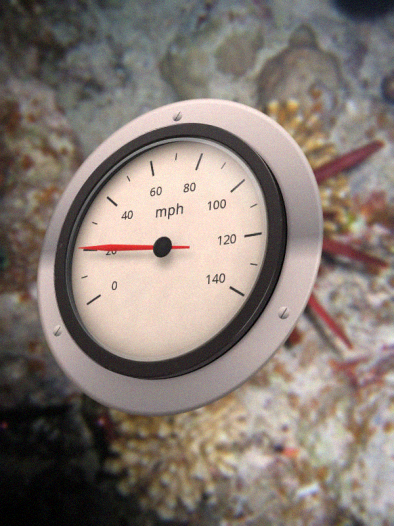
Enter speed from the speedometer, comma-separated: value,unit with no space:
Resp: 20,mph
